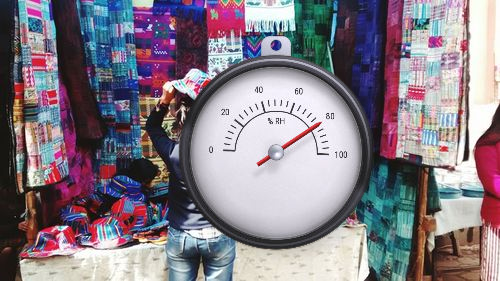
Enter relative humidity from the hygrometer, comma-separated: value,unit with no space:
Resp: 80,%
